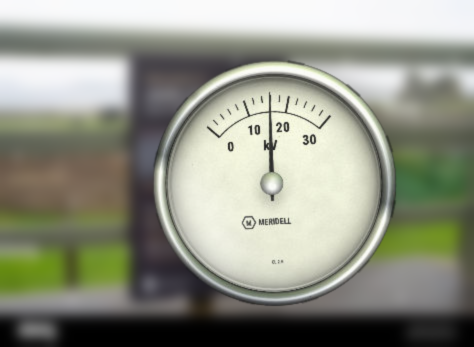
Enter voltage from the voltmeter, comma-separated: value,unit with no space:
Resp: 16,kV
